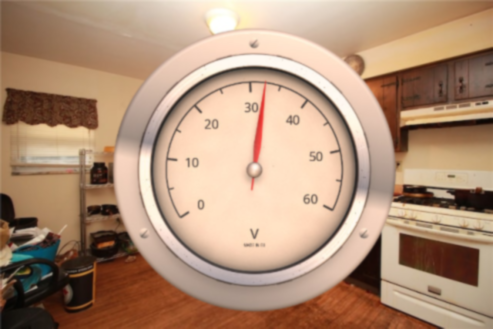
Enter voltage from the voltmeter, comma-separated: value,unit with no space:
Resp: 32.5,V
